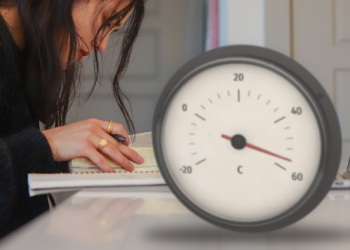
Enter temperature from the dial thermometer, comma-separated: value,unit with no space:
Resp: 56,°C
